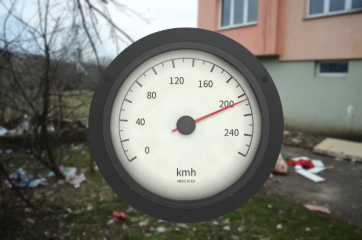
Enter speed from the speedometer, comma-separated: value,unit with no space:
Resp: 205,km/h
